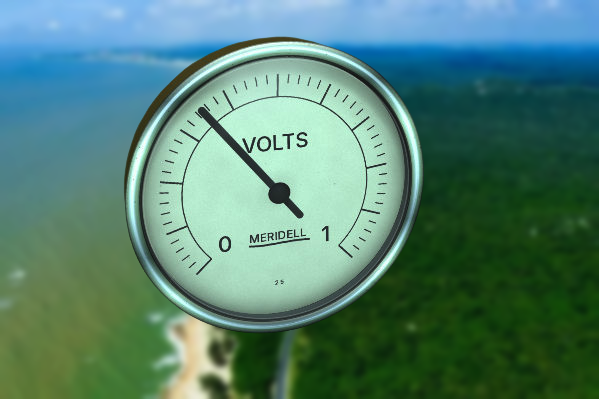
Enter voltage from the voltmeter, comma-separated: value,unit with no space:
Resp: 0.35,V
